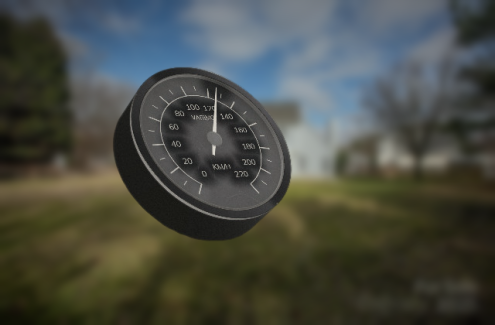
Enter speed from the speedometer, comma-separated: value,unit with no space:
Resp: 125,km/h
